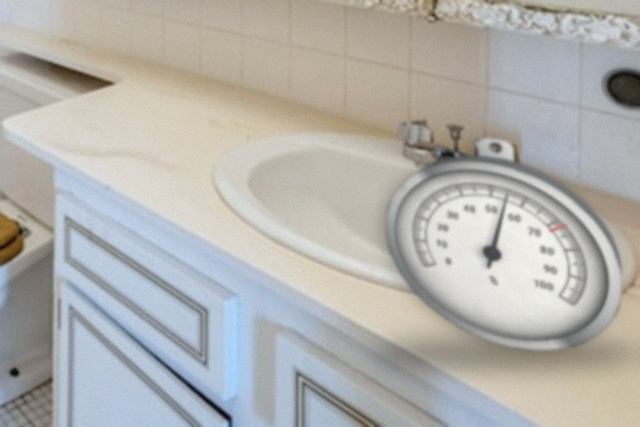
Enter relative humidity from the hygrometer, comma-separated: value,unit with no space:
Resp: 55,%
